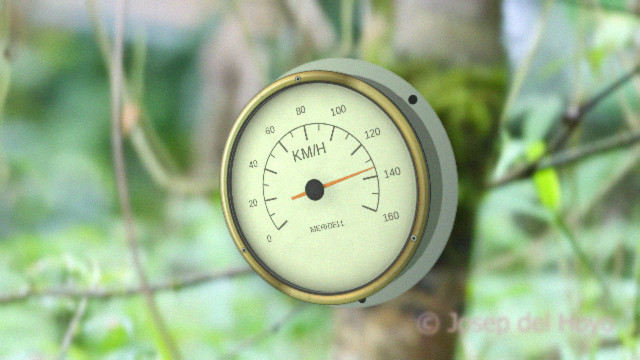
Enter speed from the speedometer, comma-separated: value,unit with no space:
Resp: 135,km/h
